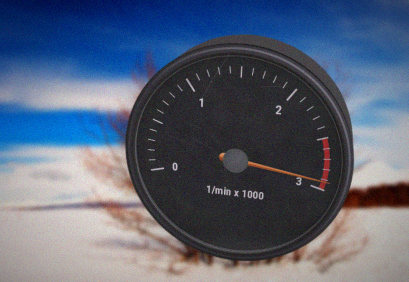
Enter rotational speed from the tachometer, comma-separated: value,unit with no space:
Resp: 2900,rpm
